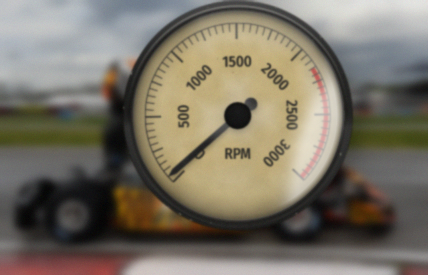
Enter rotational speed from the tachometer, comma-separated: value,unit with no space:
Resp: 50,rpm
